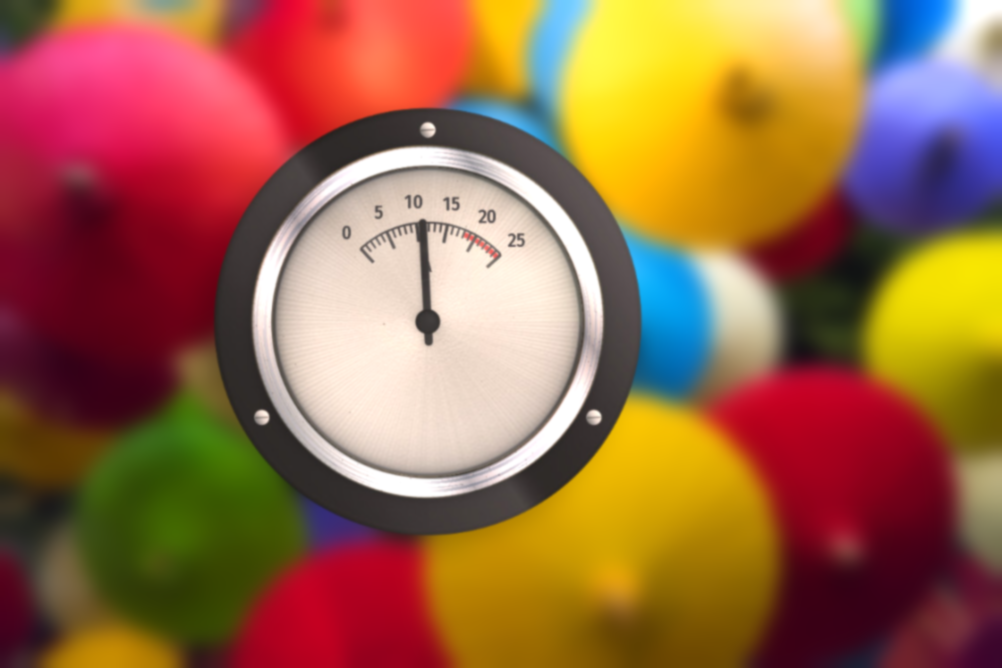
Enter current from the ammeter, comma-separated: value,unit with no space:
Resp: 11,A
